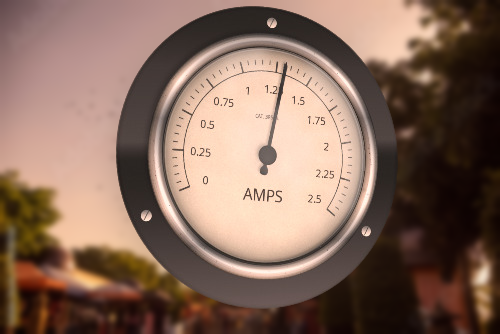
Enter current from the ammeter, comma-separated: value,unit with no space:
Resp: 1.3,A
